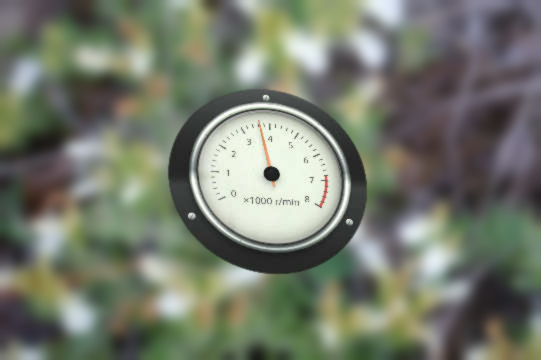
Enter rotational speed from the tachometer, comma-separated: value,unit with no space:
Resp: 3600,rpm
